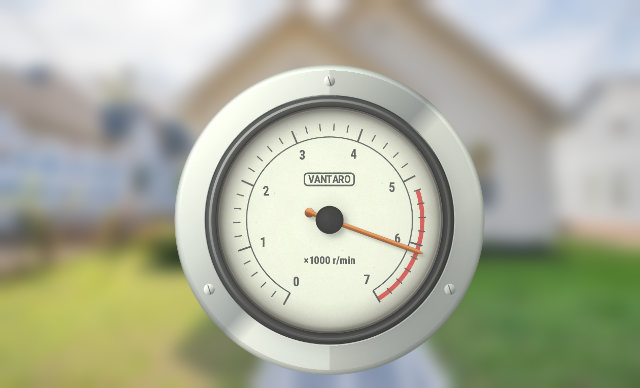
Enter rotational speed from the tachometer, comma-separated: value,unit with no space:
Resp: 6100,rpm
